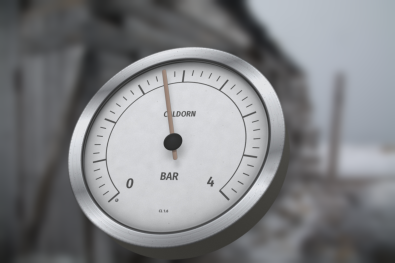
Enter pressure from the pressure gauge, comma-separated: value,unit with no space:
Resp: 1.8,bar
